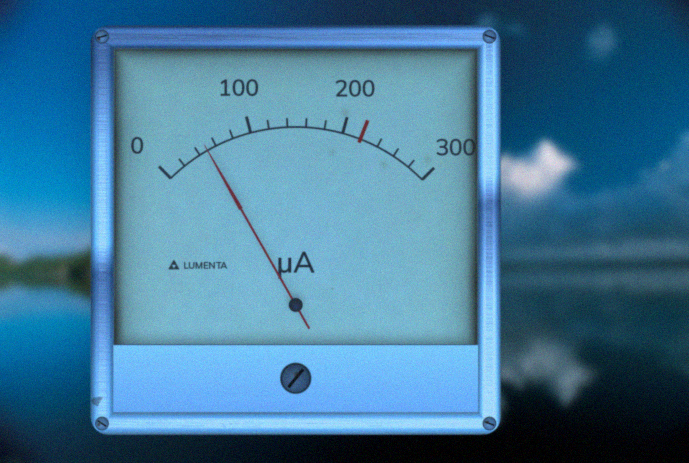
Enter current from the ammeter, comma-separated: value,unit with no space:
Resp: 50,µA
